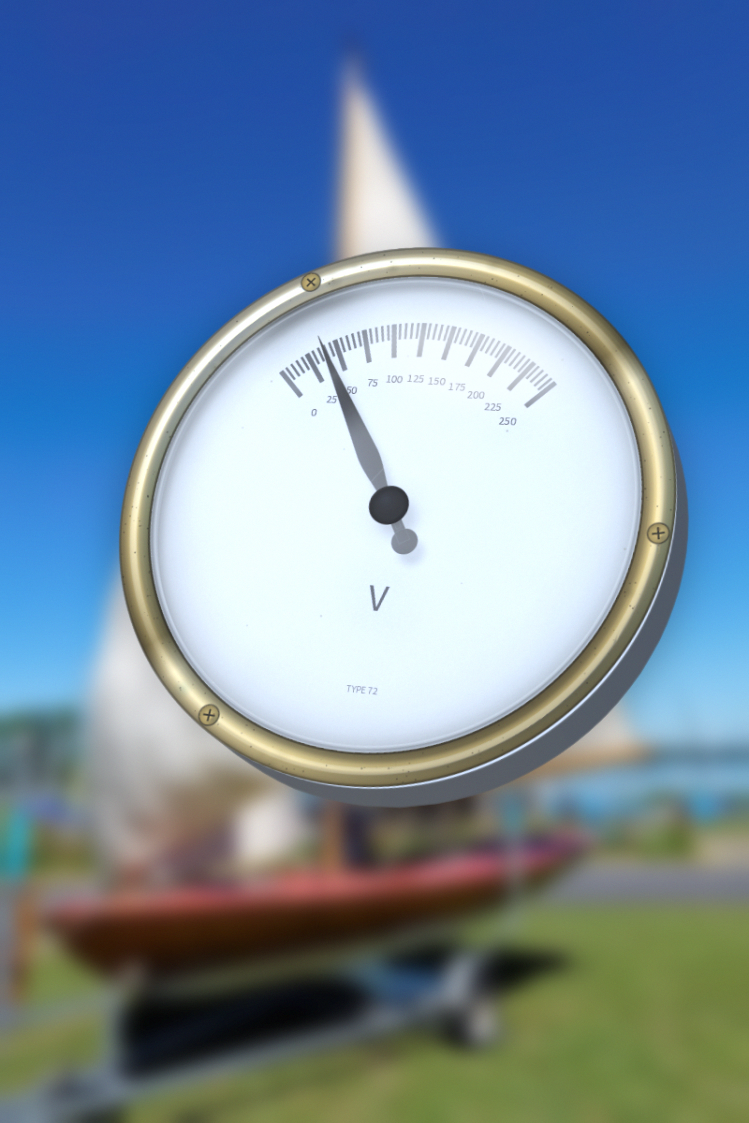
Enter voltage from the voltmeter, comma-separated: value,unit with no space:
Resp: 40,V
